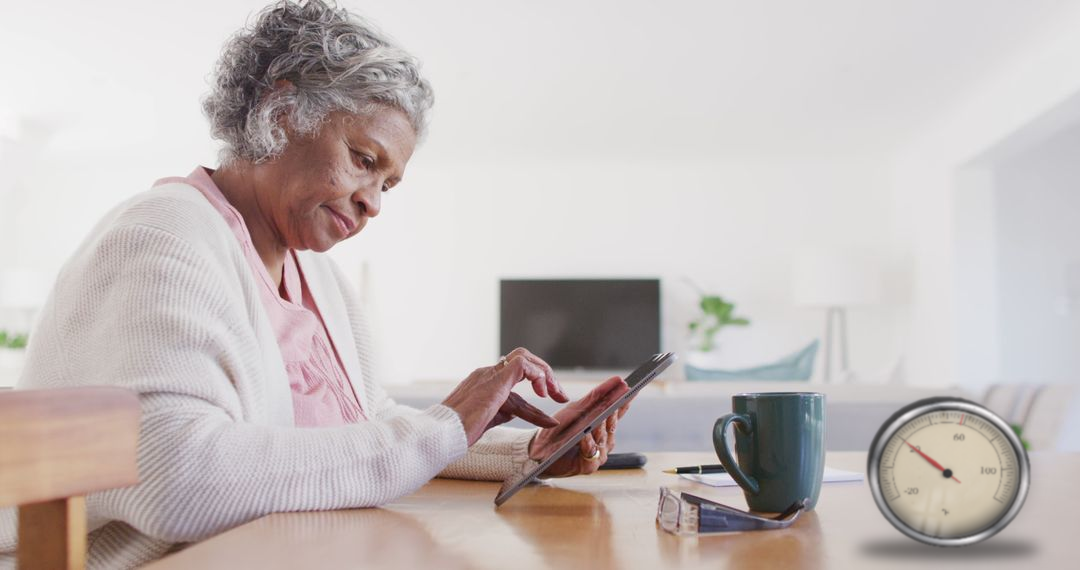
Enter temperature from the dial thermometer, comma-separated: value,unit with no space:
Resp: 20,°F
